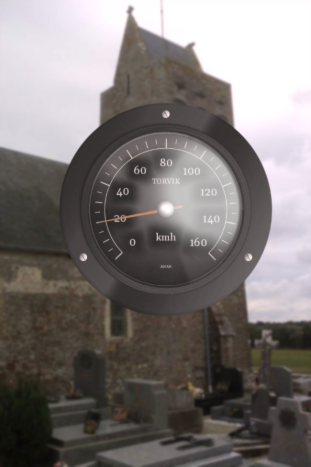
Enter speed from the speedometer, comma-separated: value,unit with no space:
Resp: 20,km/h
